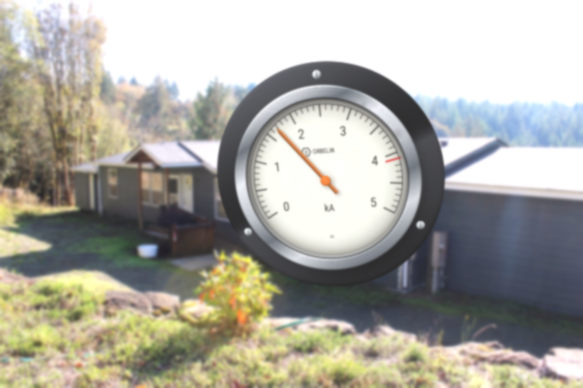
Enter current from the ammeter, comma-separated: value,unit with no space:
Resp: 1.7,kA
